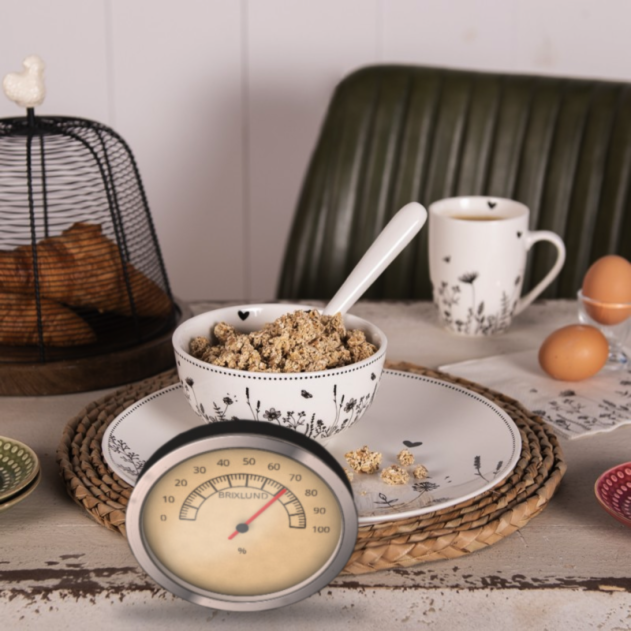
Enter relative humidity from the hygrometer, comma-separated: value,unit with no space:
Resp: 70,%
